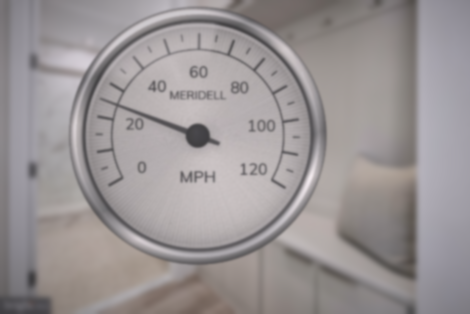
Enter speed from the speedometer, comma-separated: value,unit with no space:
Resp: 25,mph
